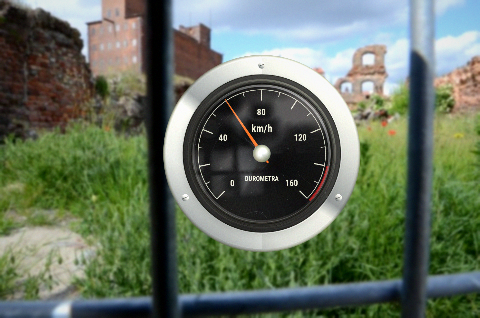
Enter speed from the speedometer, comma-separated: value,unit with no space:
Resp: 60,km/h
